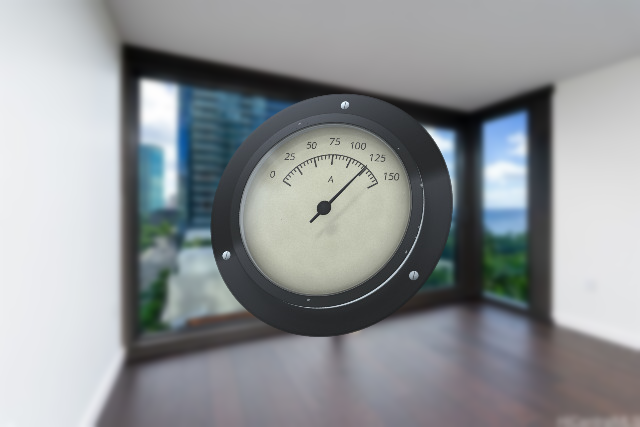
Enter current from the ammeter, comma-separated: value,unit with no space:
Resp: 125,A
